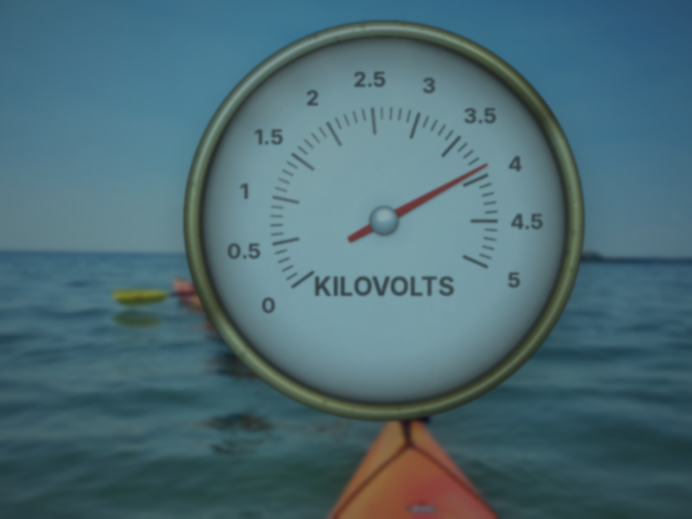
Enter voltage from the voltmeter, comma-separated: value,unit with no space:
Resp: 3.9,kV
